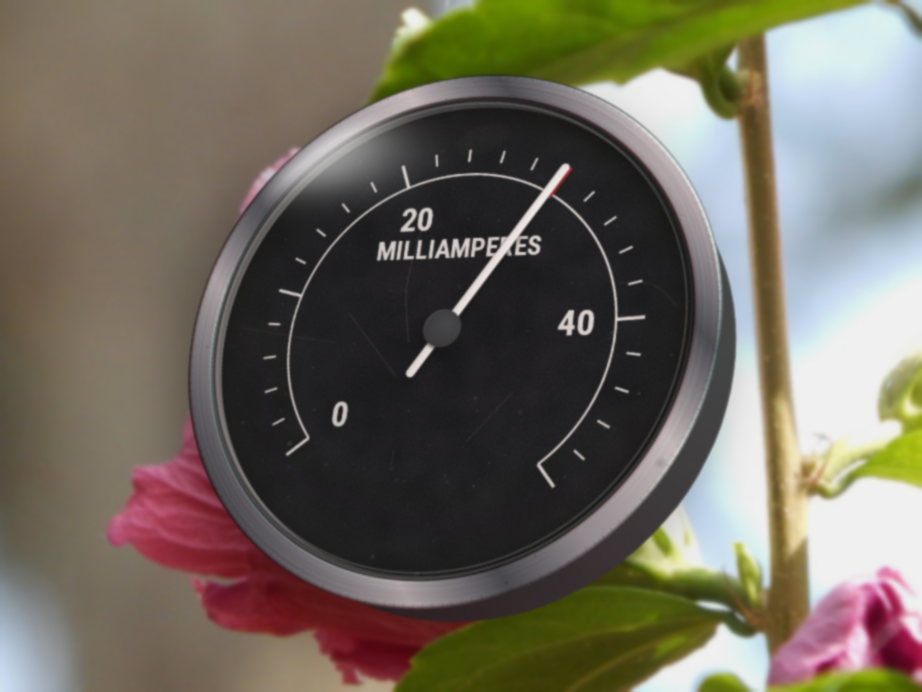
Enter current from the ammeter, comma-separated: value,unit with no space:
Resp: 30,mA
